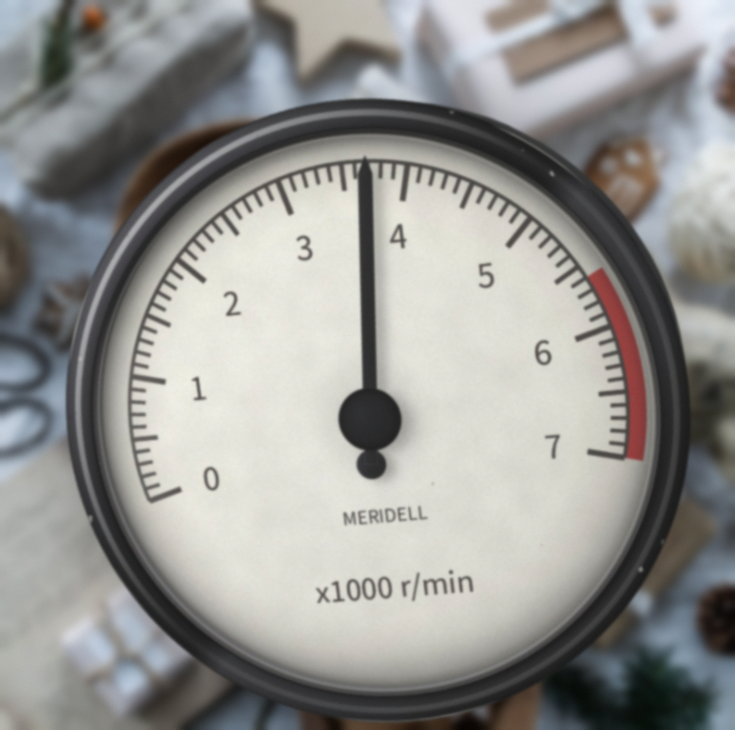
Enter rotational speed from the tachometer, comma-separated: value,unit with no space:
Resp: 3700,rpm
